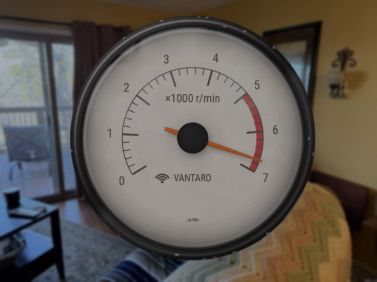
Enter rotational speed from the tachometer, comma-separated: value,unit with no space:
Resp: 6700,rpm
